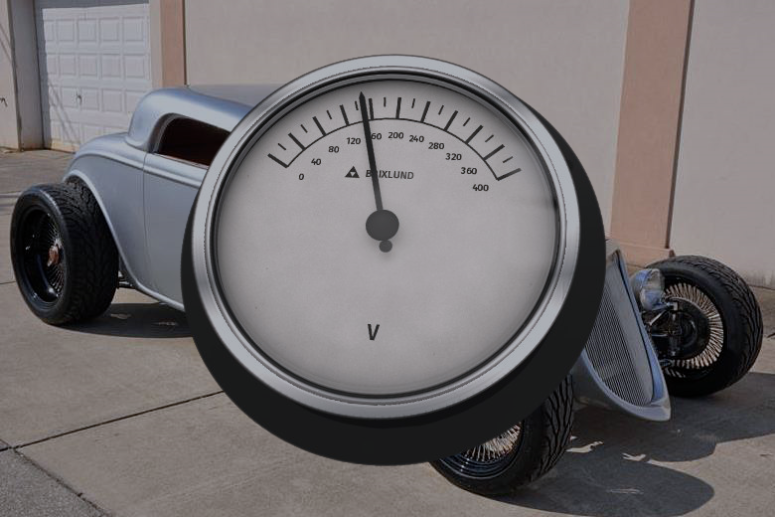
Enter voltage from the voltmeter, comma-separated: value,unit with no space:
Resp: 150,V
